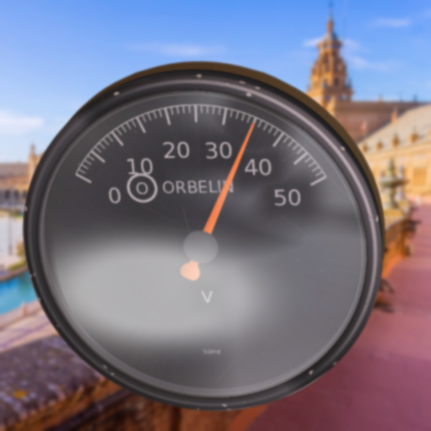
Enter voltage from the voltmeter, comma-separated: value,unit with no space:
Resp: 35,V
